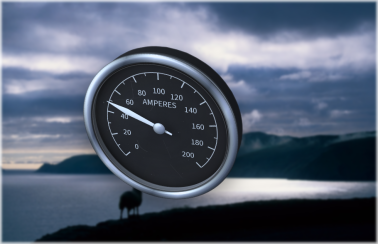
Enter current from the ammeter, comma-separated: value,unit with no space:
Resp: 50,A
